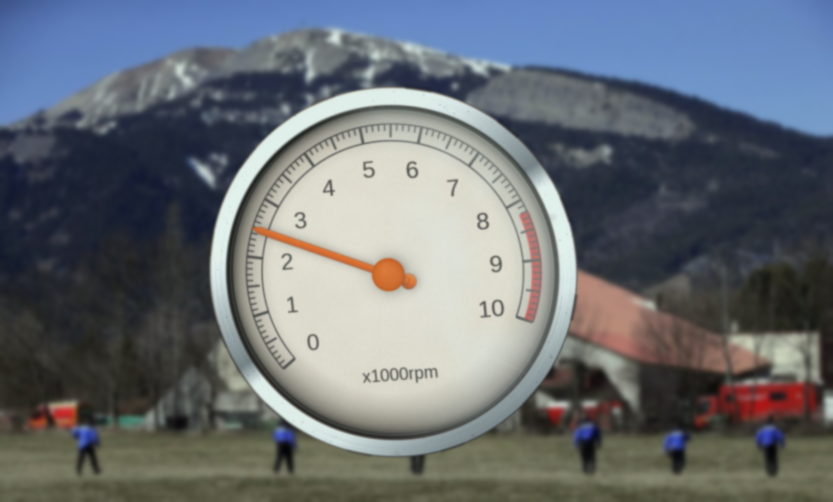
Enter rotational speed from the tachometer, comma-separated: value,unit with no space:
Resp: 2500,rpm
